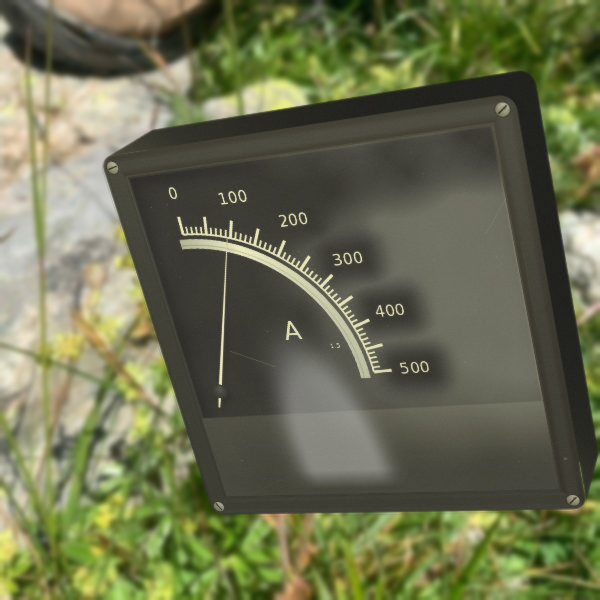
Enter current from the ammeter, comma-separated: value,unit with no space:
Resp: 100,A
